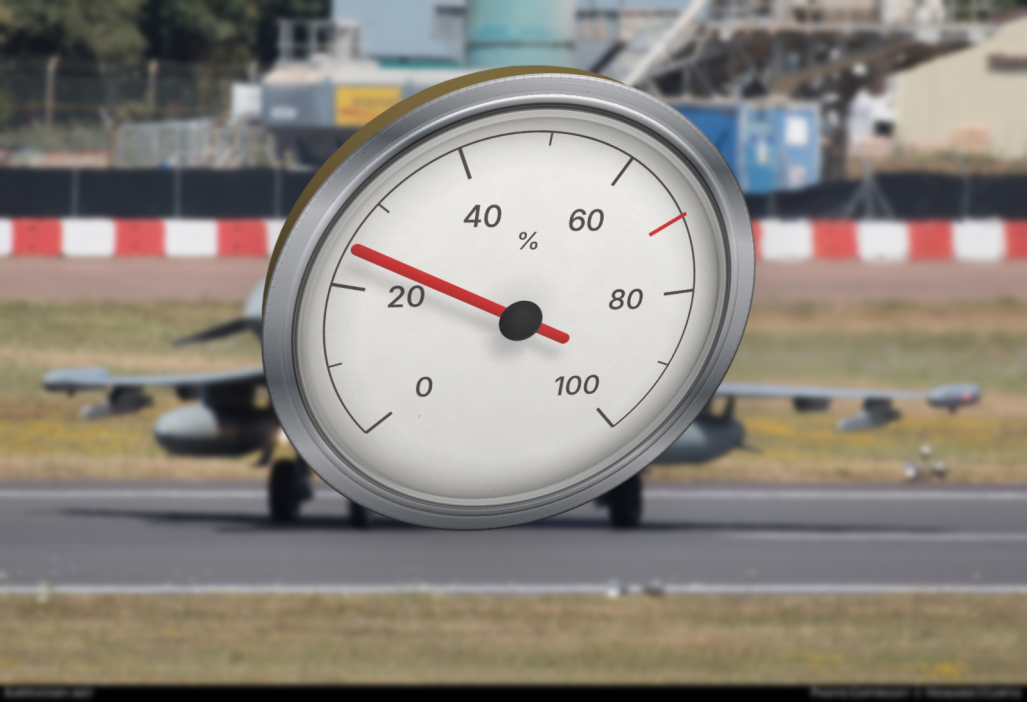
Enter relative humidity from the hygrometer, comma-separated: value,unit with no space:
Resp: 25,%
